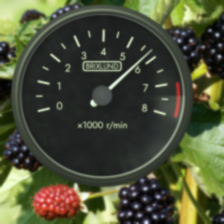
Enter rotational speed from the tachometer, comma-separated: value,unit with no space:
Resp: 5750,rpm
